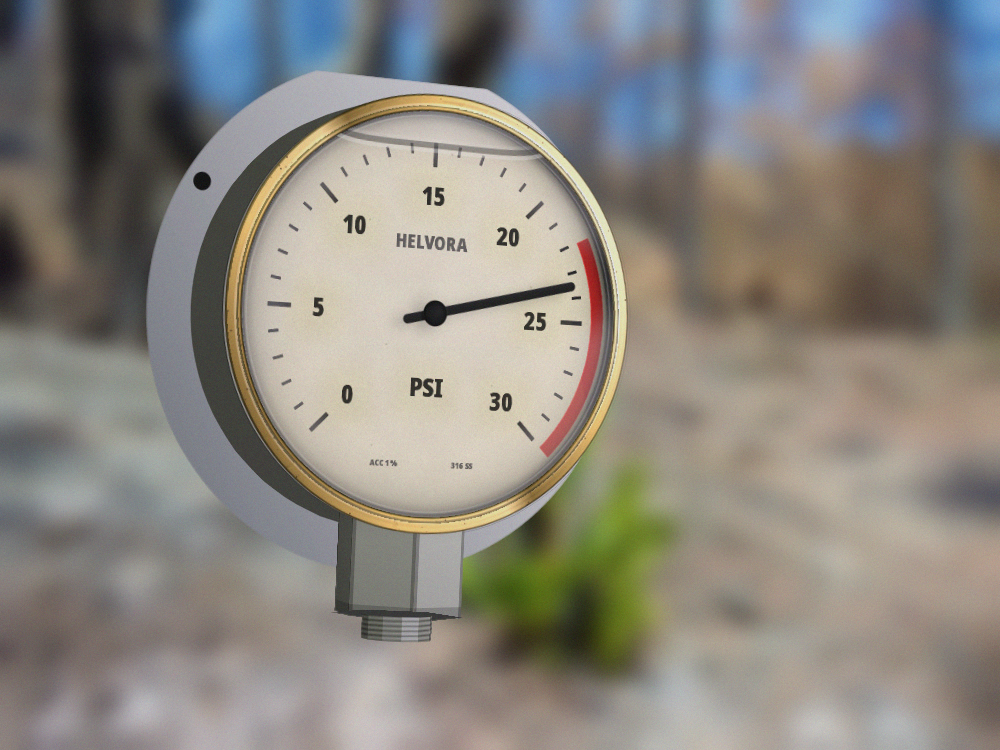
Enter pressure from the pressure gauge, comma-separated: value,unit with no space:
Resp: 23.5,psi
